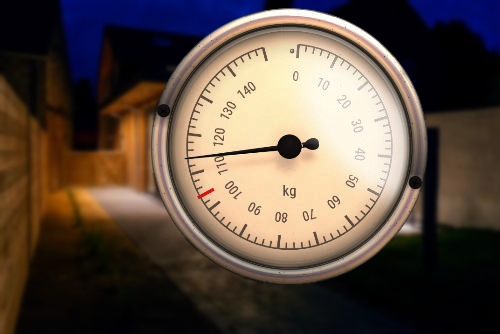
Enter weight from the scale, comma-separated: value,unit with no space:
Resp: 114,kg
